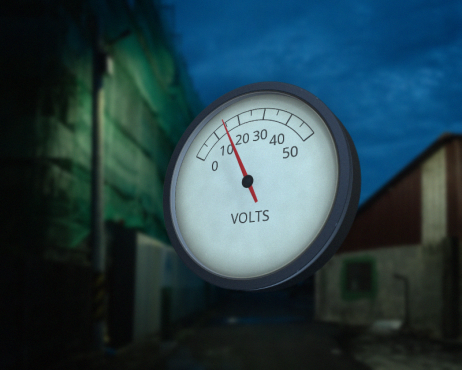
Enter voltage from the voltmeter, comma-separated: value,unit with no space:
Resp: 15,V
